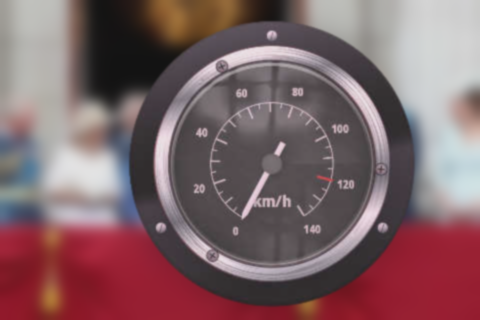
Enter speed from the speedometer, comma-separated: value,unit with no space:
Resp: 0,km/h
